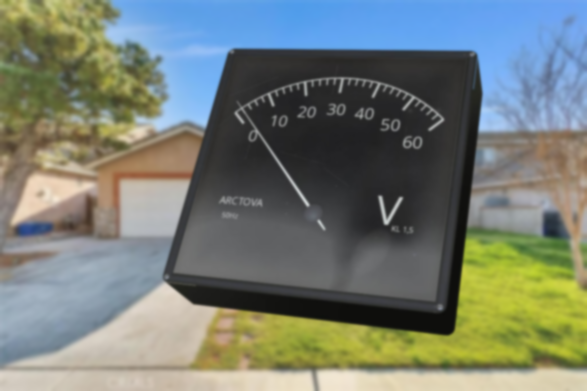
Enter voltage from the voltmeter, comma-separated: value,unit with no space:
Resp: 2,V
